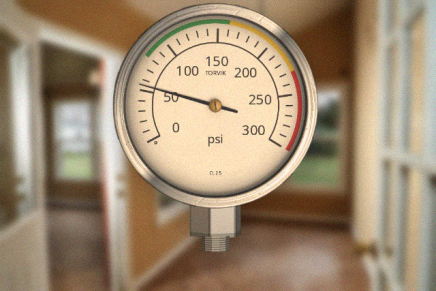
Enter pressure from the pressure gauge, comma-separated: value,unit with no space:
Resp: 55,psi
